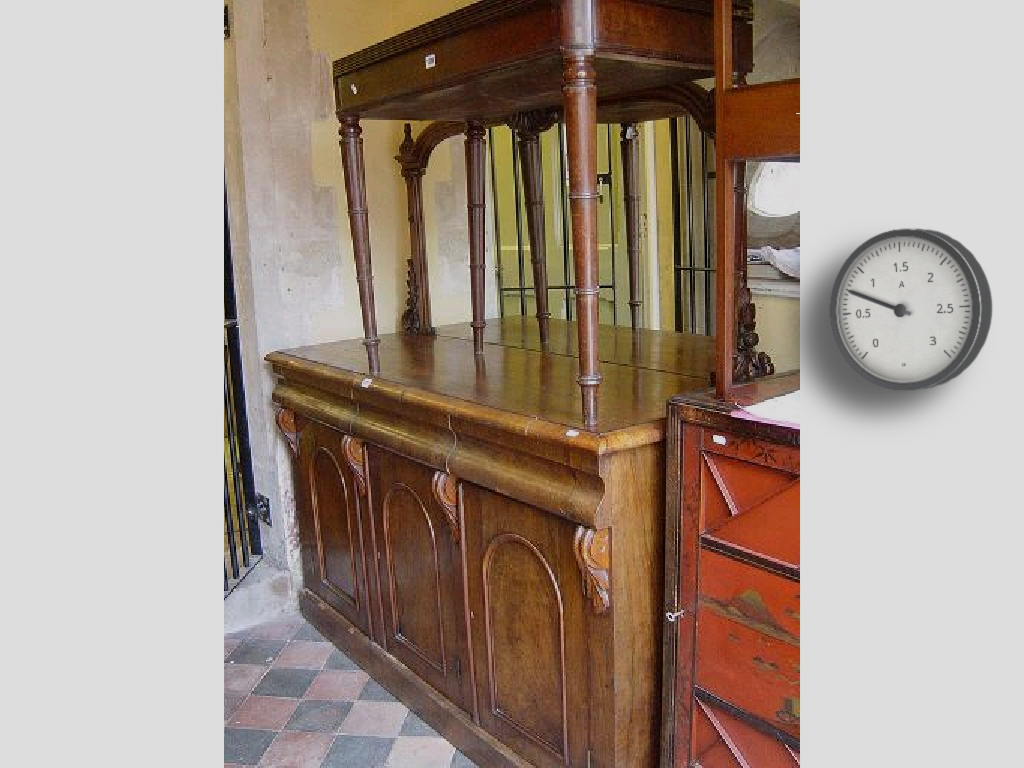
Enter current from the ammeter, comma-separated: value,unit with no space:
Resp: 0.75,A
